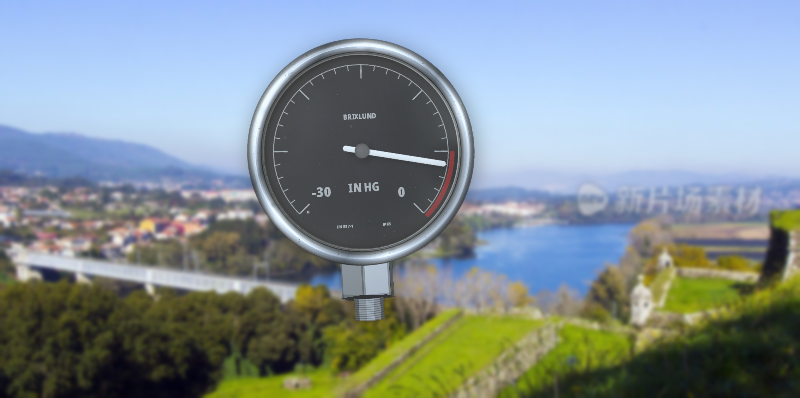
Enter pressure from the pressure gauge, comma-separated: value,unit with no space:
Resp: -4,inHg
